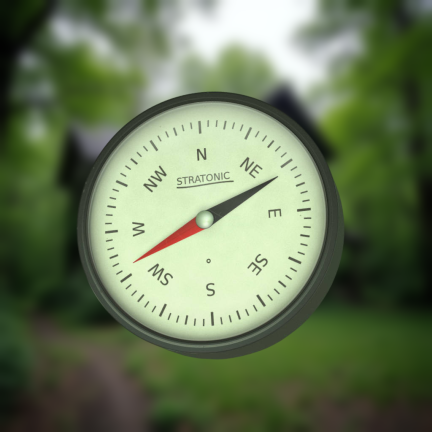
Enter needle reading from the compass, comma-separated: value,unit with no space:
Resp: 245,°
